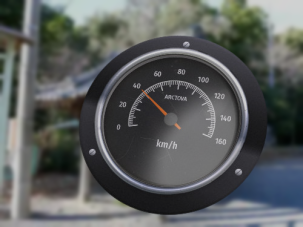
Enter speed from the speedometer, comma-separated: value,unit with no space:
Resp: 40,km/h
